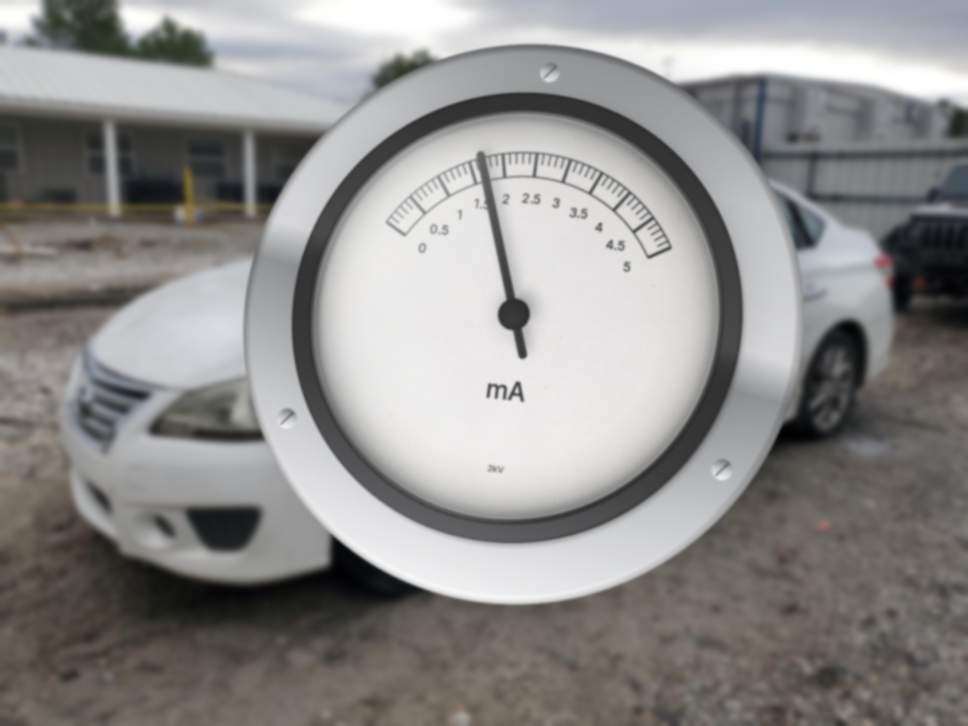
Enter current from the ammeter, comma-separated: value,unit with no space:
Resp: 1.7,mA
